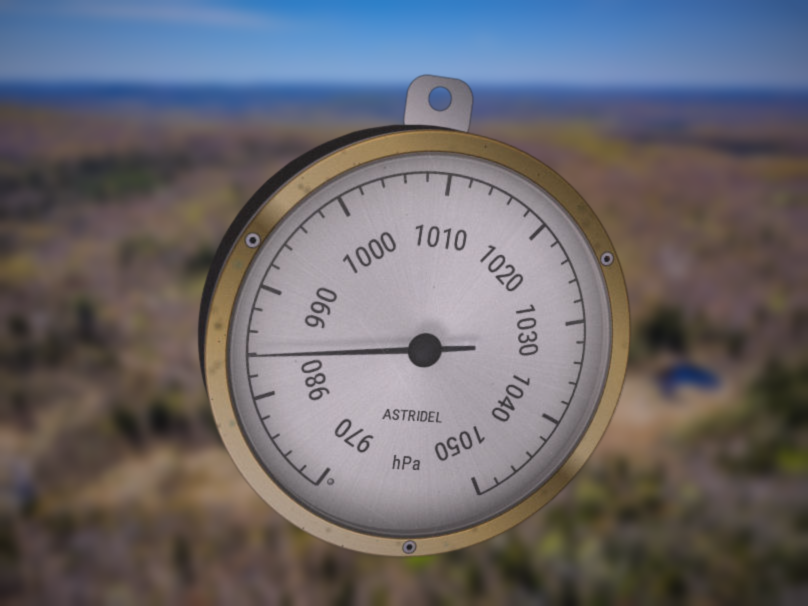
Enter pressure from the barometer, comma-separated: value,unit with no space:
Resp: 984,hPa
